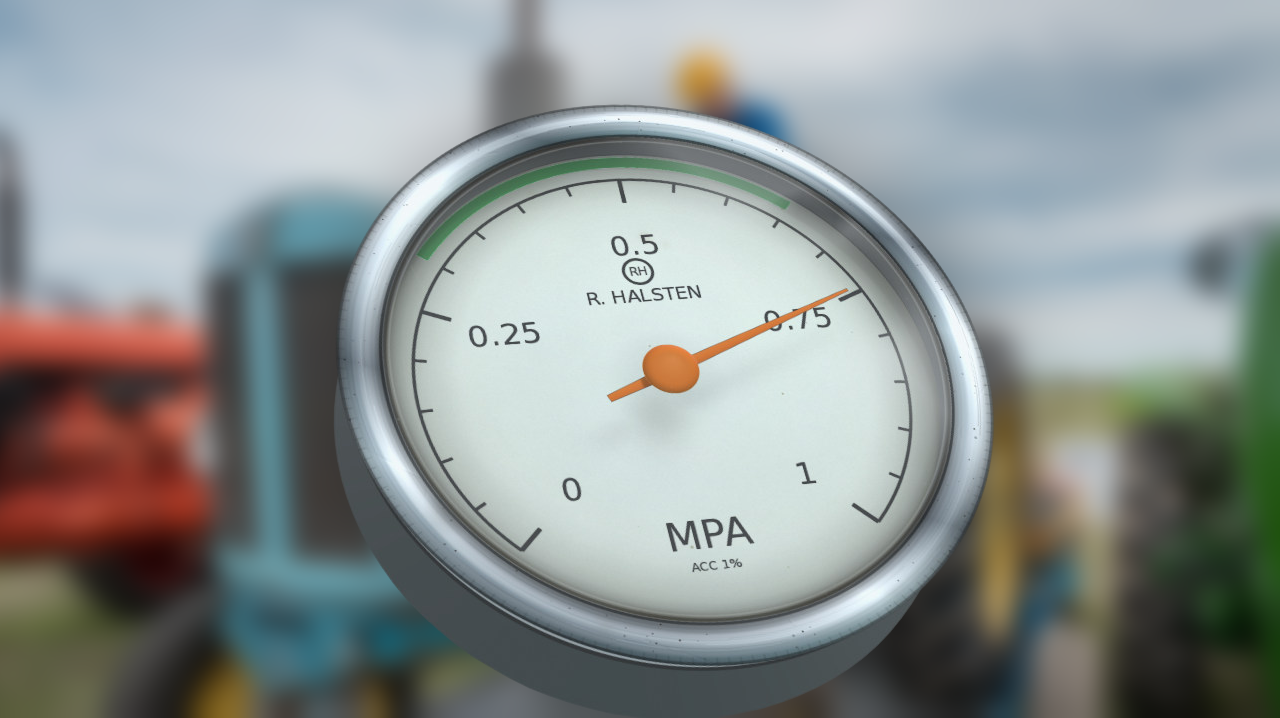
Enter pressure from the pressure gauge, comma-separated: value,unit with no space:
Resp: 0.75,MPa
